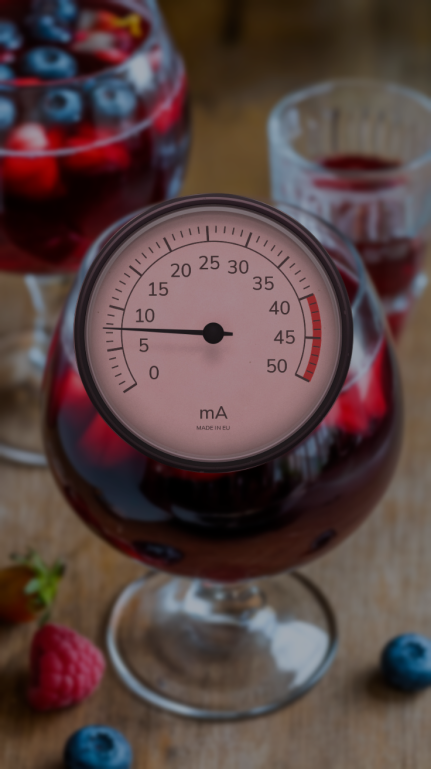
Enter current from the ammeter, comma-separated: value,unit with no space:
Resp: 7.5,mA
